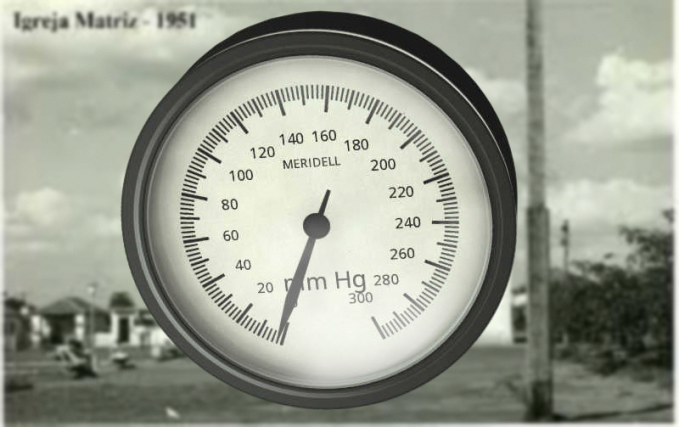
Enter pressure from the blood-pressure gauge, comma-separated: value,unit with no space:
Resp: 2,mmHg
